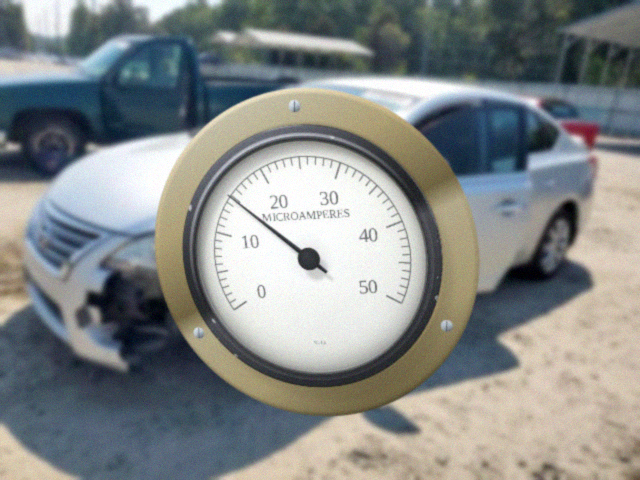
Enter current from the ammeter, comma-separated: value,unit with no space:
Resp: 15,µA
